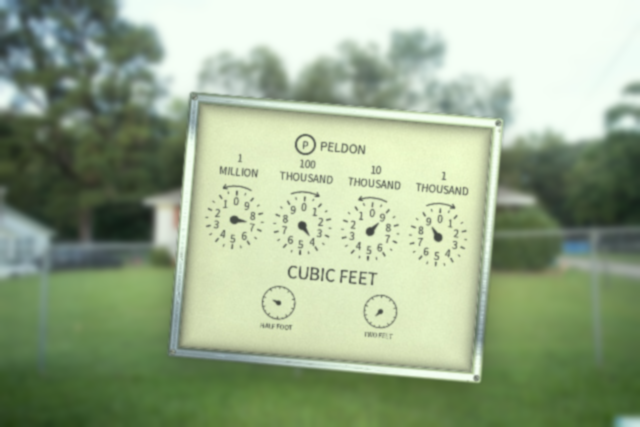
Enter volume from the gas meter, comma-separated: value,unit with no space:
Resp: 738900,ft³
